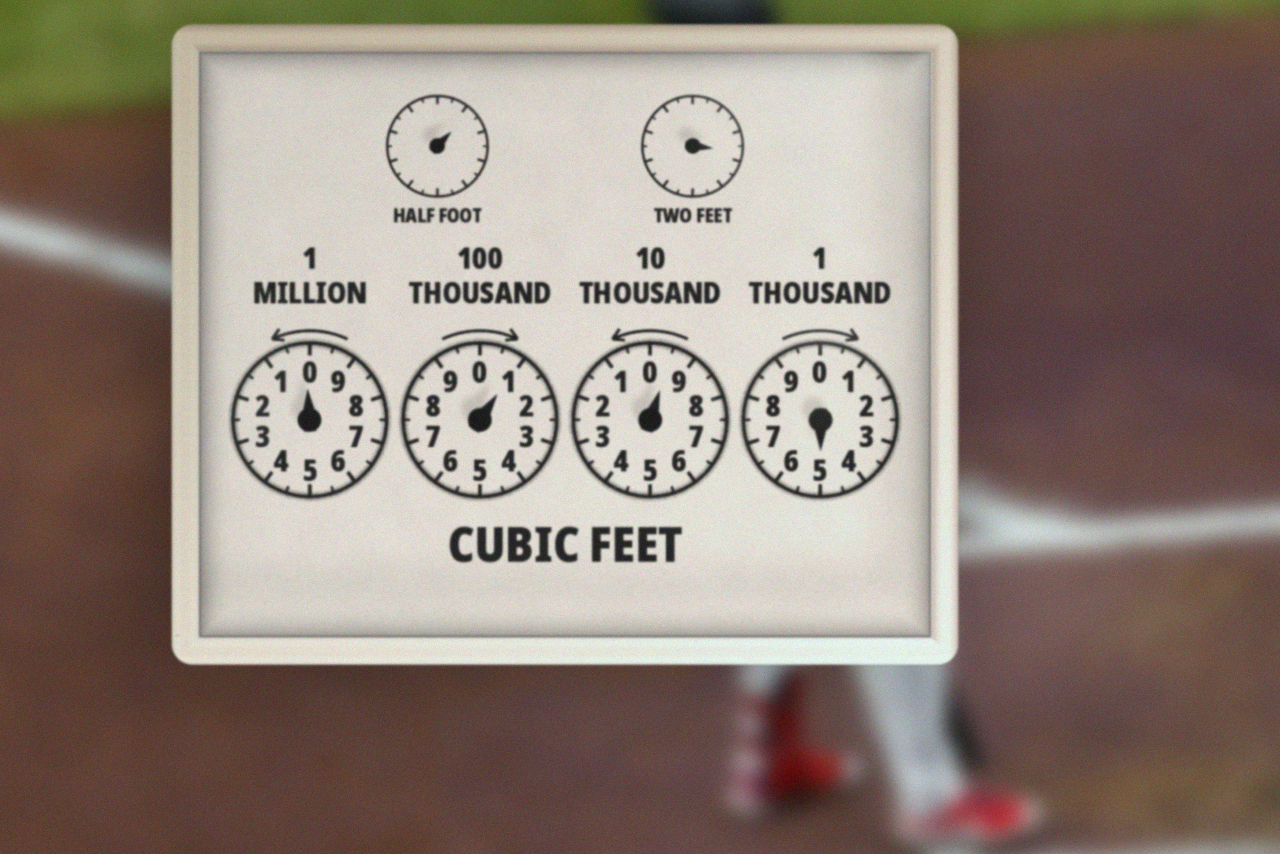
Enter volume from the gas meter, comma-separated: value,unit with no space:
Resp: 9500,ft³
